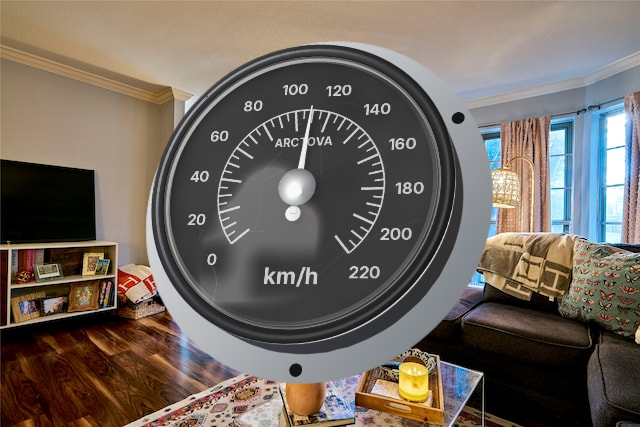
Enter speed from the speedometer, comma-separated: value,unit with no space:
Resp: 110,km/h
